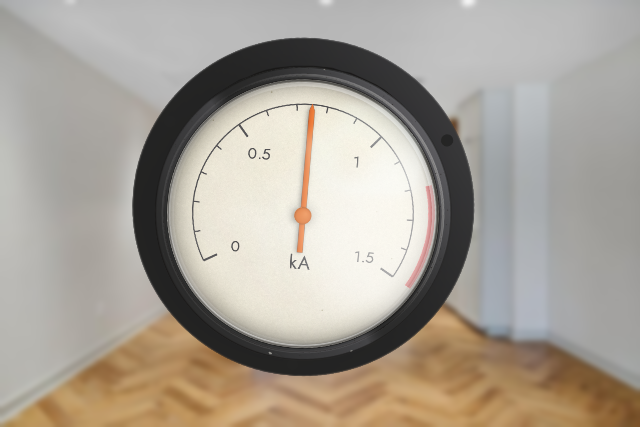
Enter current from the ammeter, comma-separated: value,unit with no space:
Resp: 0.75,kA
